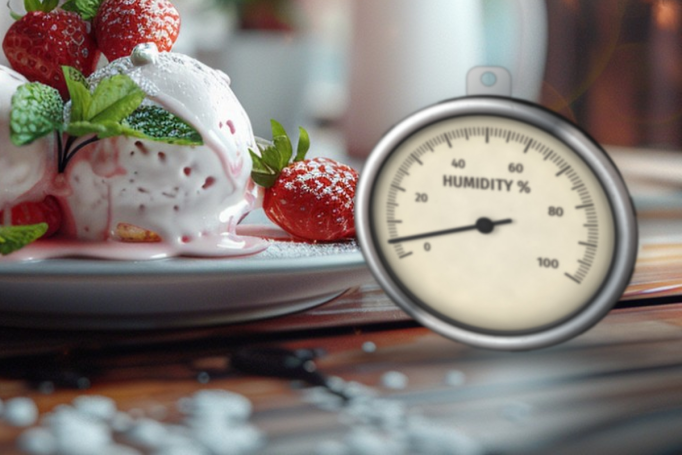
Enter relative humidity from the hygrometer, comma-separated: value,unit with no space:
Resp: 5,%
